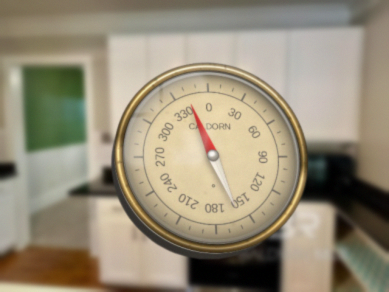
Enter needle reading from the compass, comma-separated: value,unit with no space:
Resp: 340,°
